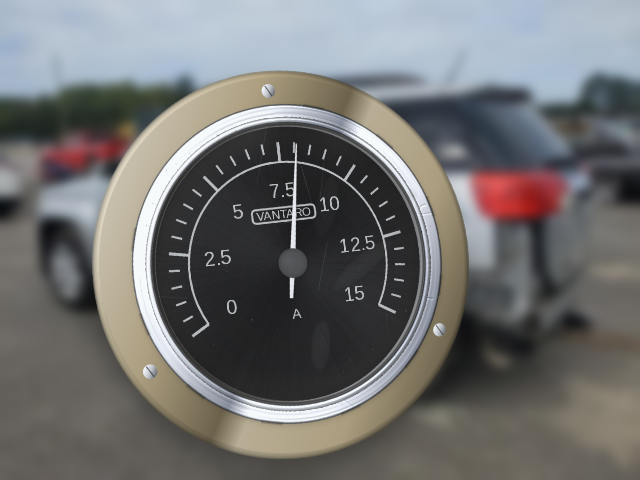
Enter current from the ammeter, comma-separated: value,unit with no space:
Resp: 8,A
